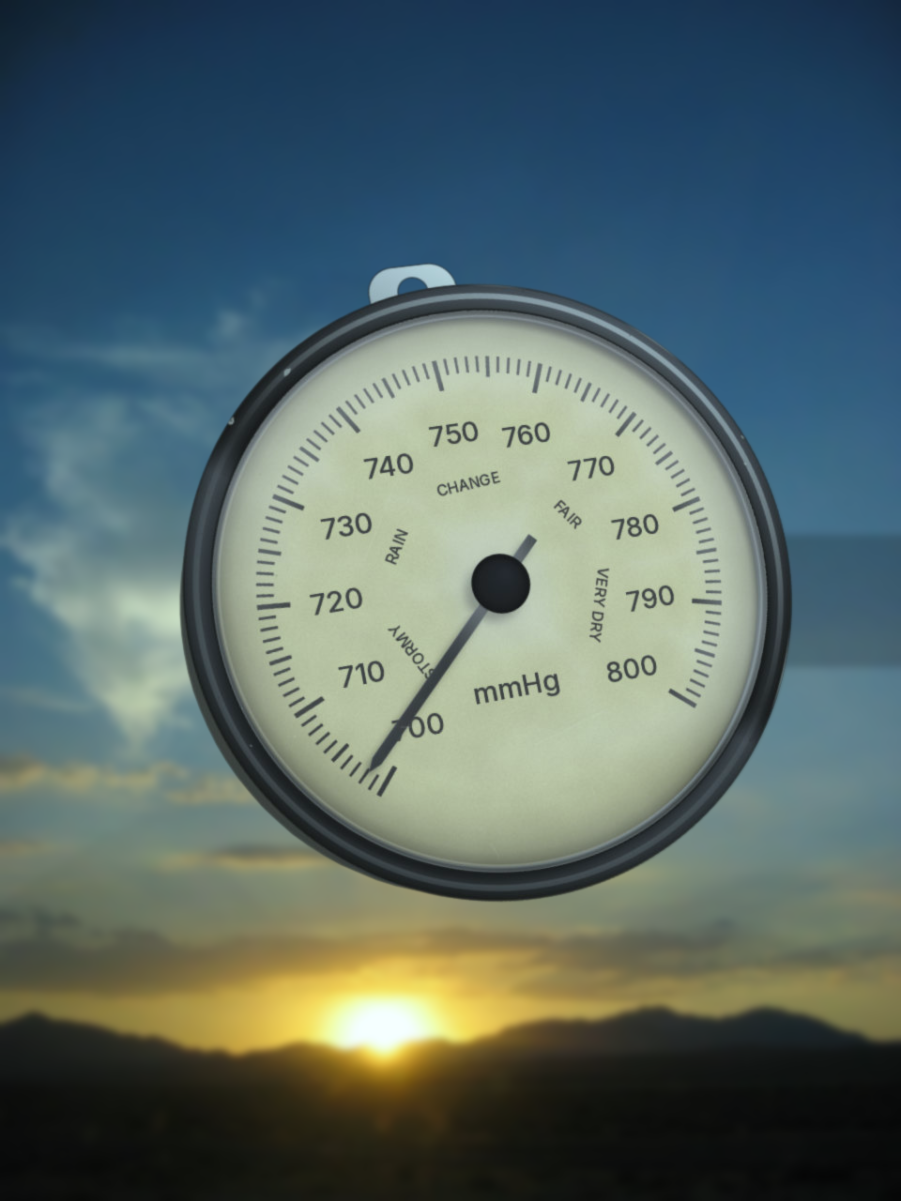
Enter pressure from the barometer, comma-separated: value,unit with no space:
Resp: 702,mmHg
